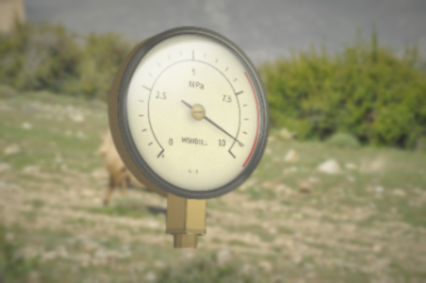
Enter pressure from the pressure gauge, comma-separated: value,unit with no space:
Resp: 9.5,MPa
